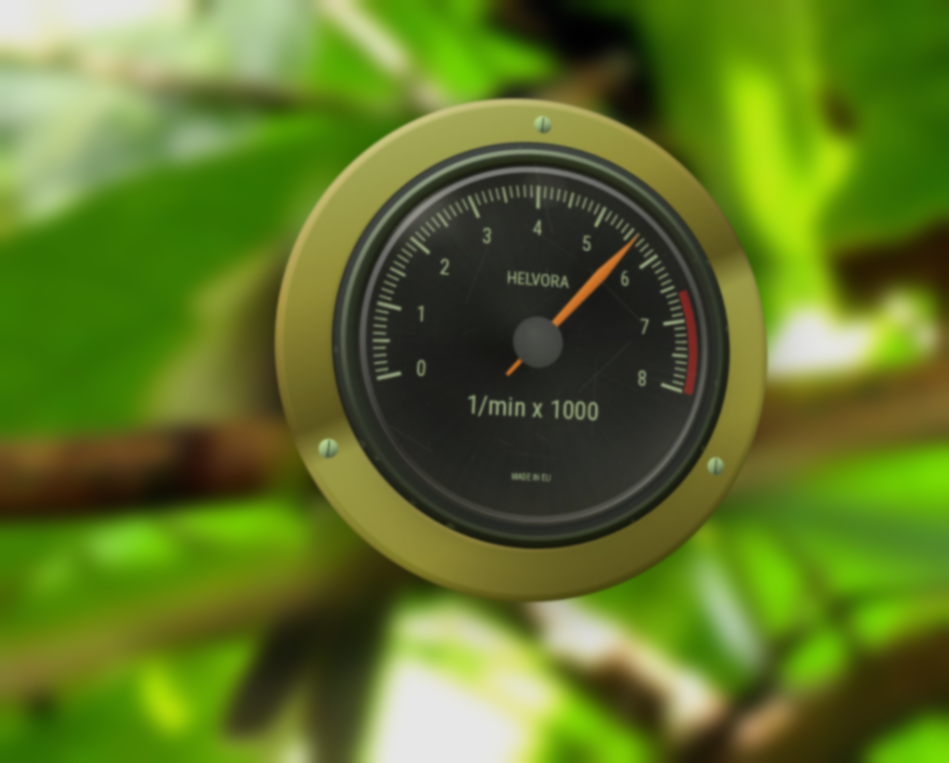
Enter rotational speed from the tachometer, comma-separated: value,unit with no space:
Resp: 5600,rpm
